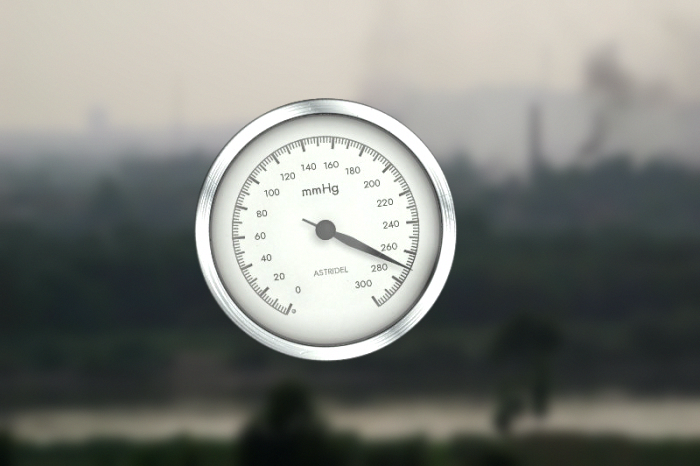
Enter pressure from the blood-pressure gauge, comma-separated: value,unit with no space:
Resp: 270,mmHg
